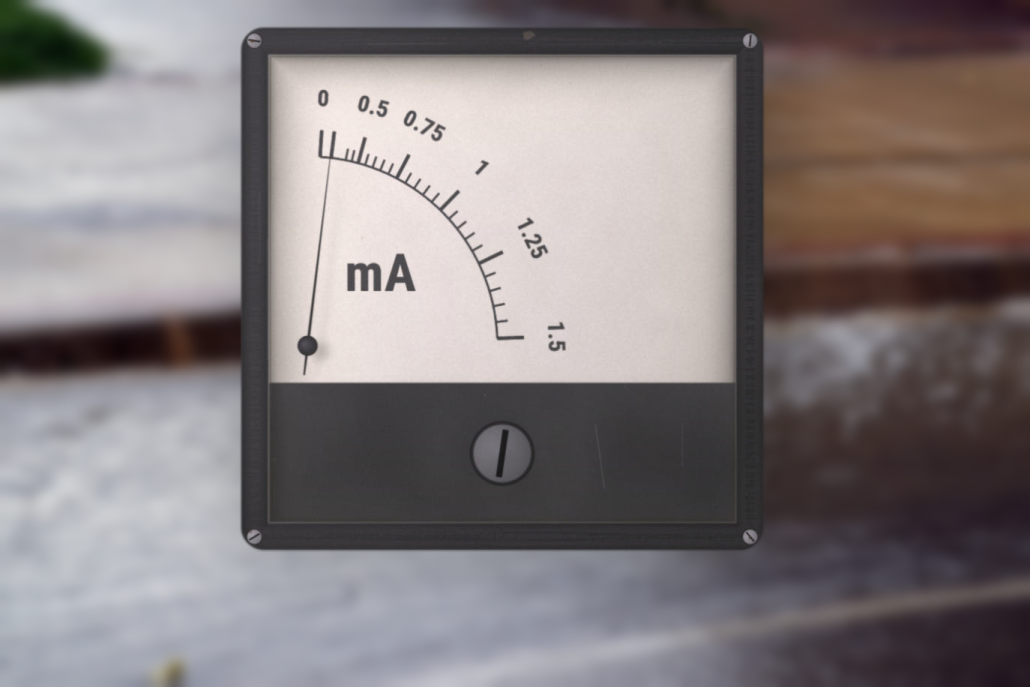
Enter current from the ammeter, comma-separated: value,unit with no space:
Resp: 0.25,mA
